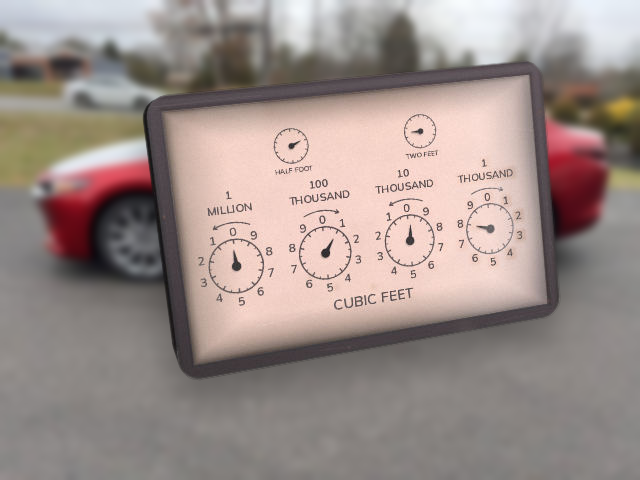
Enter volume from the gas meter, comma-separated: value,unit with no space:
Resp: 9800,ft³
